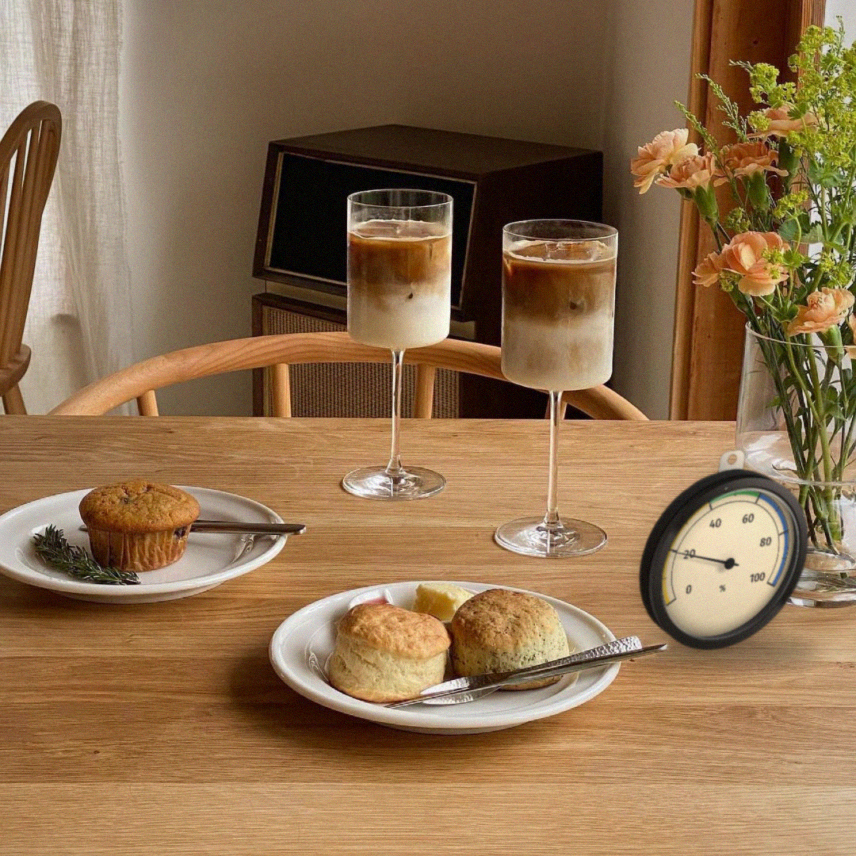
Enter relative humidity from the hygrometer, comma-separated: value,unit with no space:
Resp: 20,%
